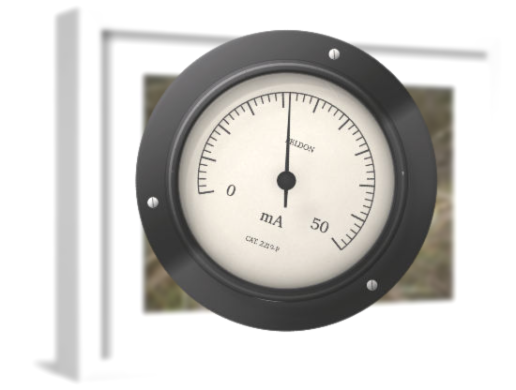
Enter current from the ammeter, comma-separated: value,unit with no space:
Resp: 21,mA
